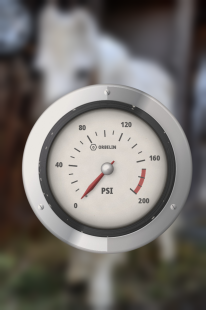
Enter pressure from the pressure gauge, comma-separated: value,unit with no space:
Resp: 0,psi
